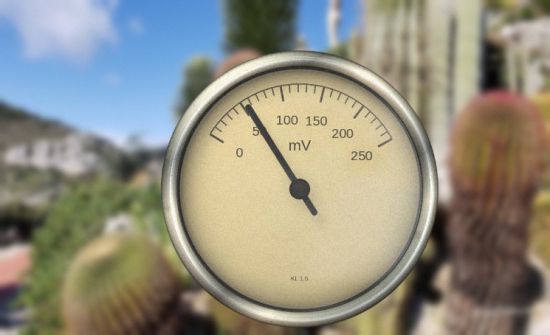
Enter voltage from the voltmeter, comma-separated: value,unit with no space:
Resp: 55,mV
